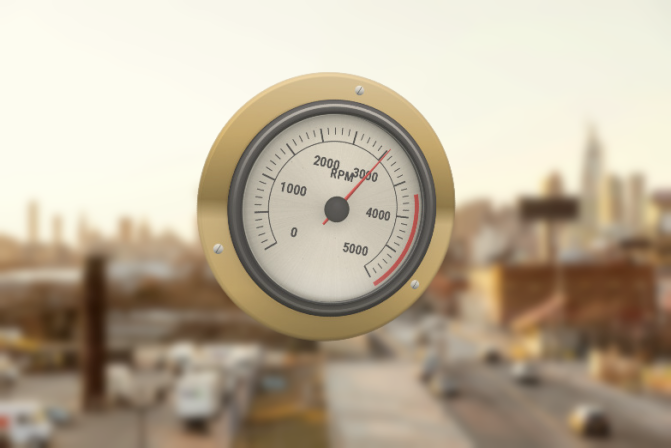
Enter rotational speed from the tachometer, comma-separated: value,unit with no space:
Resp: 3000,rpm
